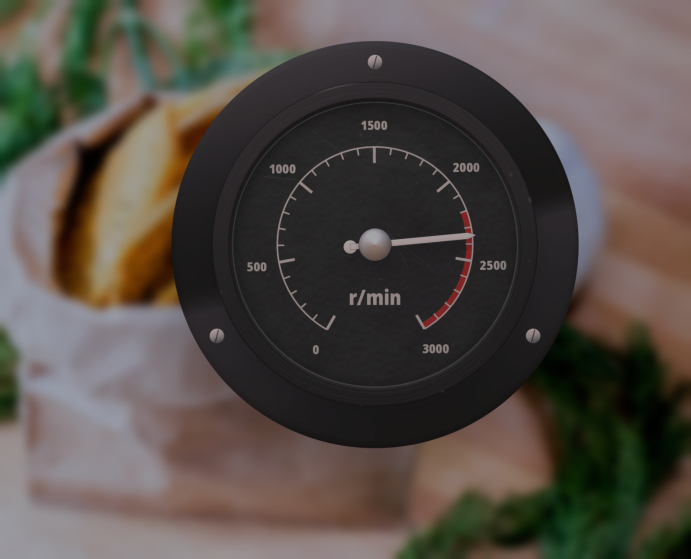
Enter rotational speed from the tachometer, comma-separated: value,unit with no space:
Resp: 2350,rpm
